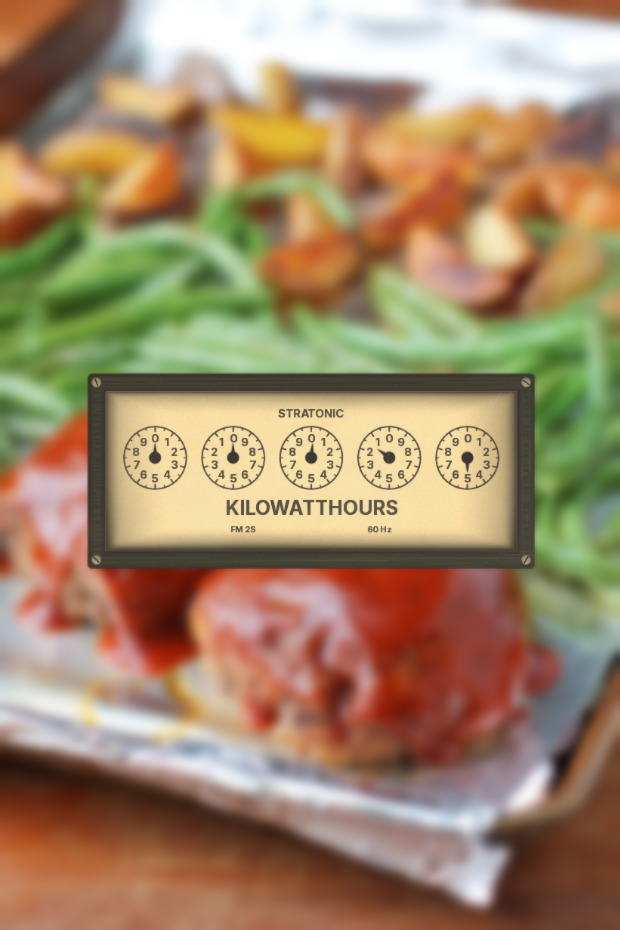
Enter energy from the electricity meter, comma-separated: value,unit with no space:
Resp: 15,kWh
